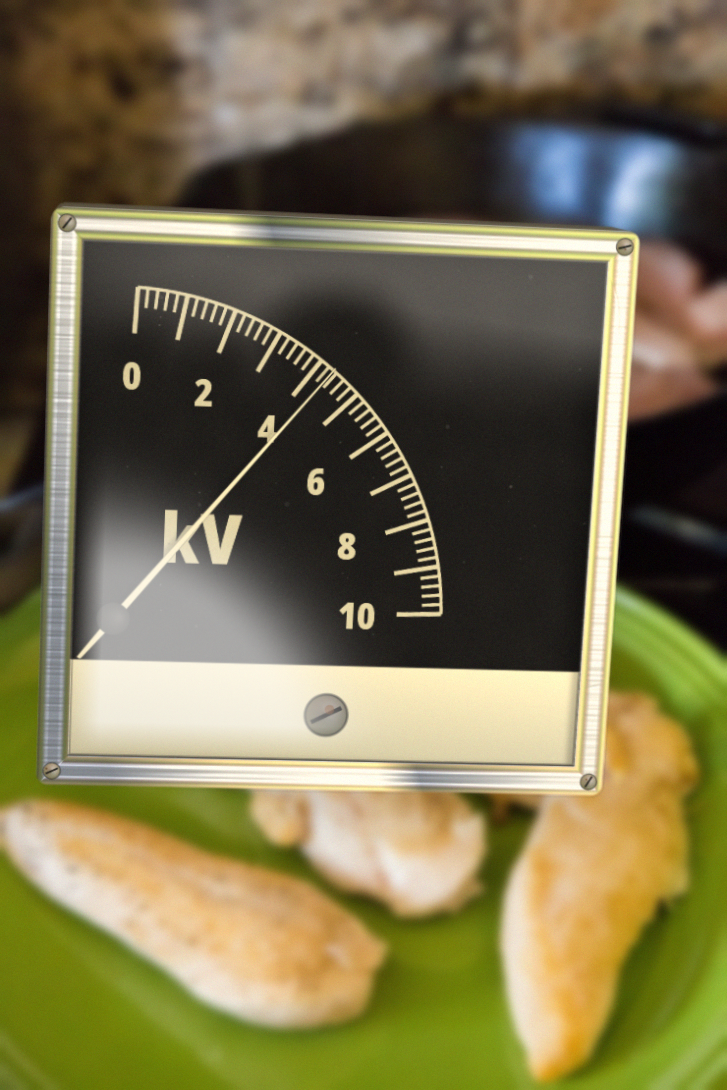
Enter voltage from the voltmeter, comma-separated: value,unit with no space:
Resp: 4.3,kV
